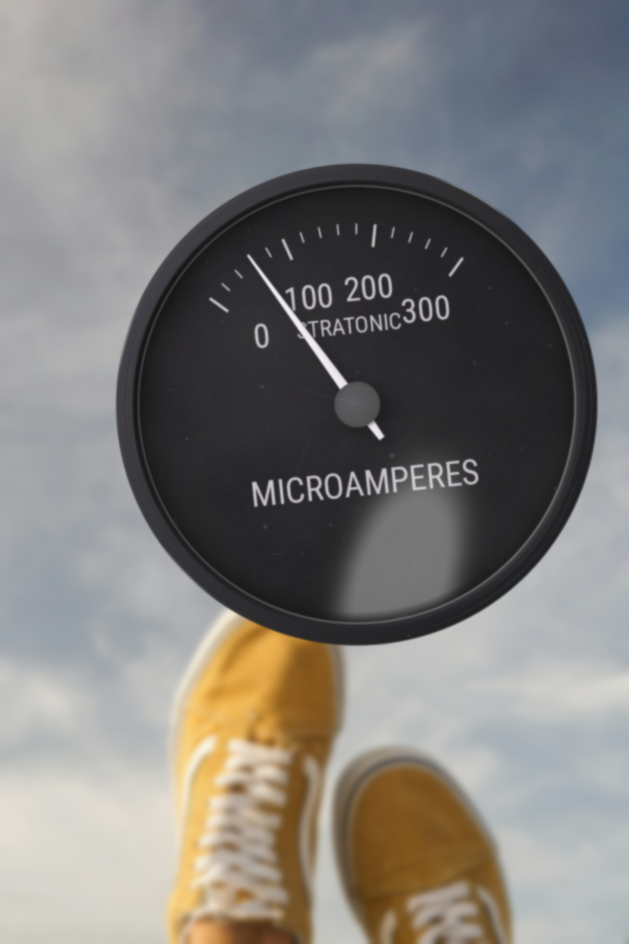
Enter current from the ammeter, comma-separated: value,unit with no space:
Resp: 60,µA
